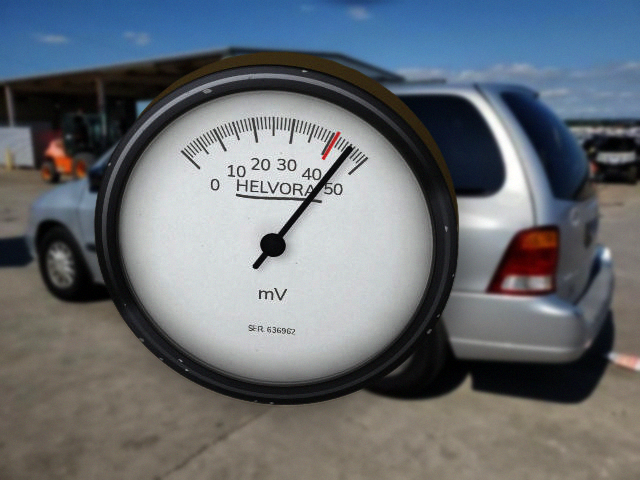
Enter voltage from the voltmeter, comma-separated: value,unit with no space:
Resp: 45,mV
